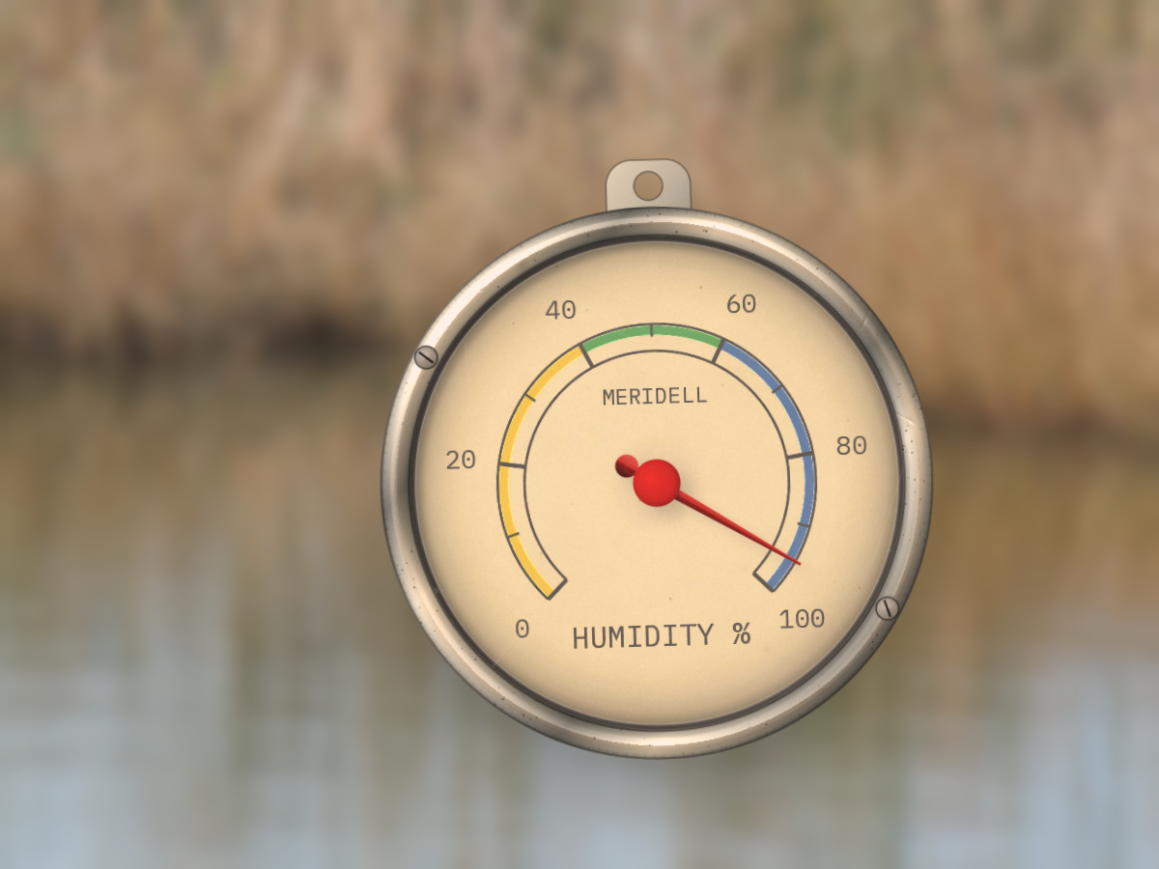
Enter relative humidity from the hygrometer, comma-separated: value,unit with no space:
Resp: 95,%
